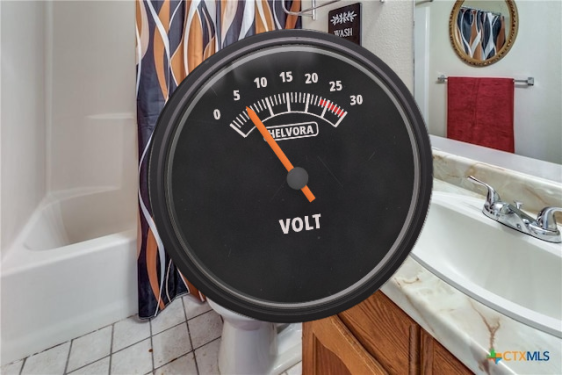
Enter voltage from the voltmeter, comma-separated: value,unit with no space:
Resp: 5,V
